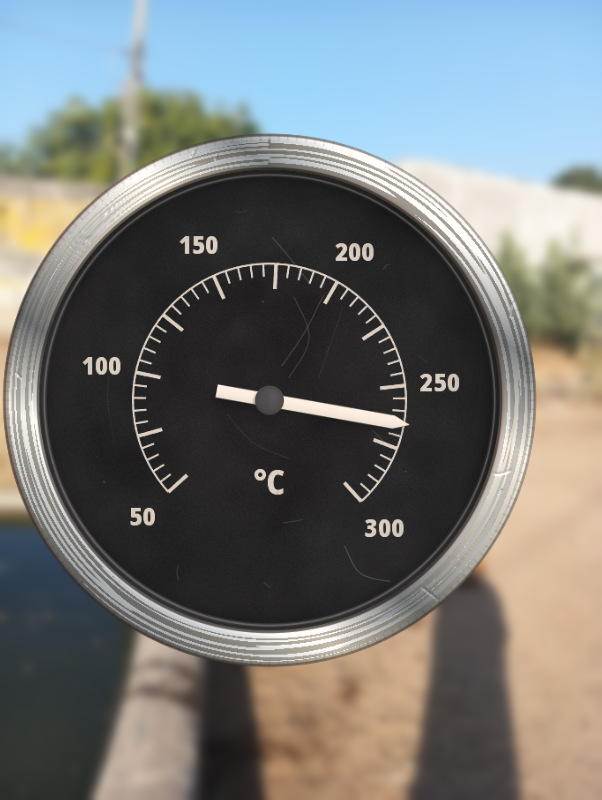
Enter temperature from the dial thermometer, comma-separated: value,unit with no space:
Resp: 265,°C
